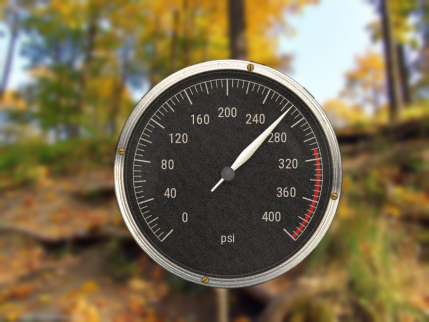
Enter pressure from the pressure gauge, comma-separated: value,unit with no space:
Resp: 265,psi
